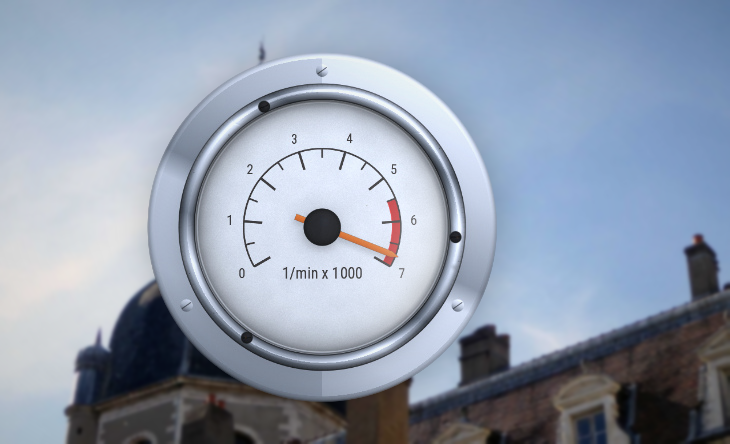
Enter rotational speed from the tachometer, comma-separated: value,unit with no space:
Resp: 6750,rpm
